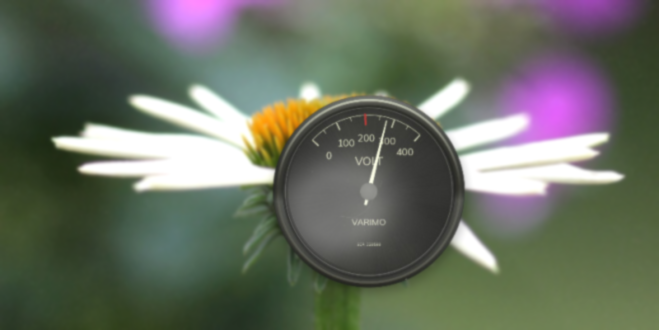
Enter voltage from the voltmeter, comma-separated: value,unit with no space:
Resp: 275,V
